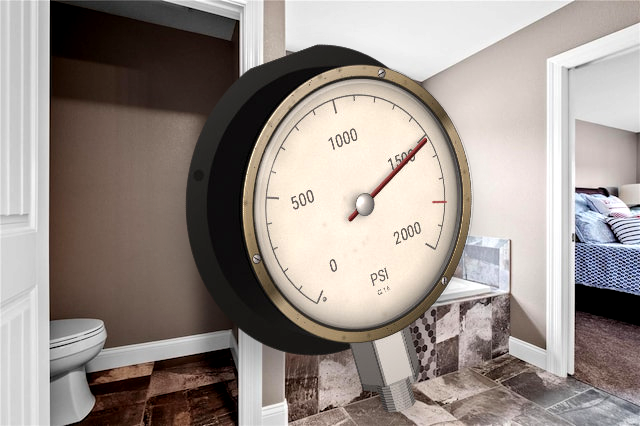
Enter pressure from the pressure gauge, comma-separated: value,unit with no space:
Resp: 1500,psi
